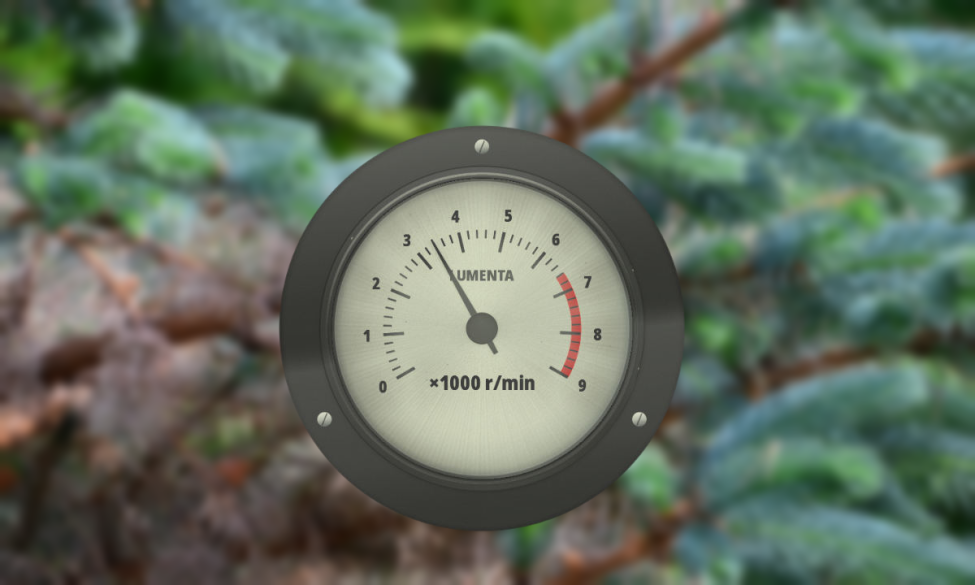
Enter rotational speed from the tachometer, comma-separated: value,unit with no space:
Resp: 3400,rpm
